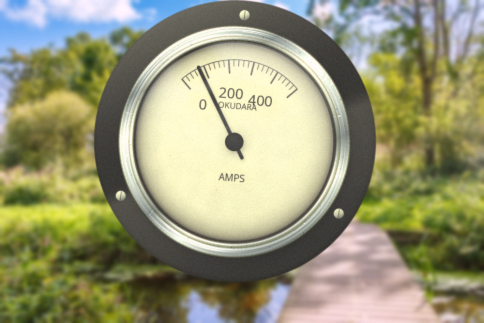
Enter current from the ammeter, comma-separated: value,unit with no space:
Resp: 80,A
